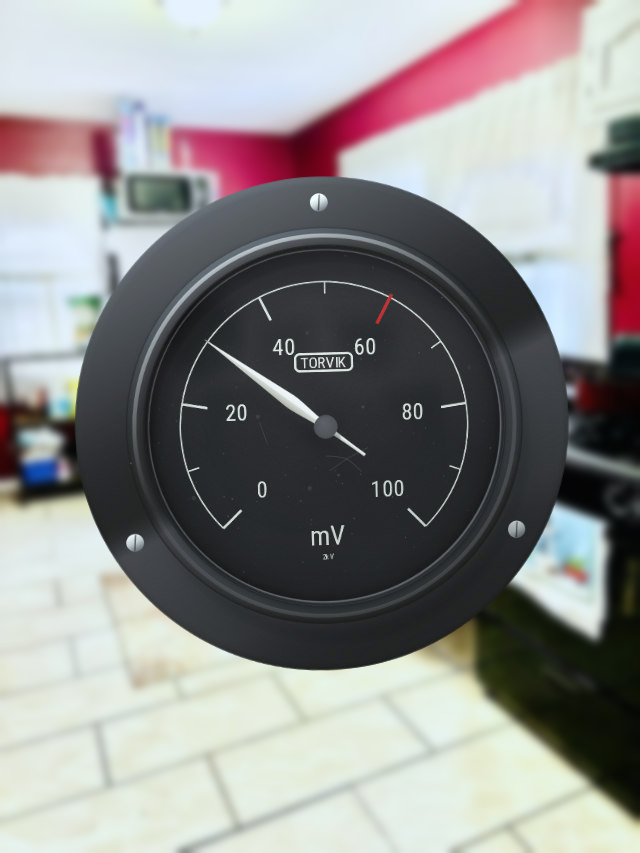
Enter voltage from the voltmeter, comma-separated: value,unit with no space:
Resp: 30,mV
